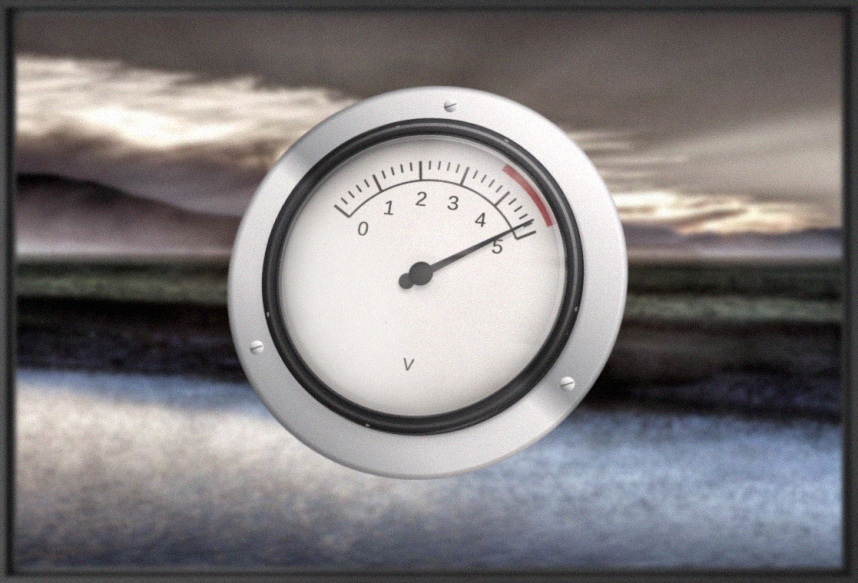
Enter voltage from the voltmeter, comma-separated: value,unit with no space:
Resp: 4.8,V
